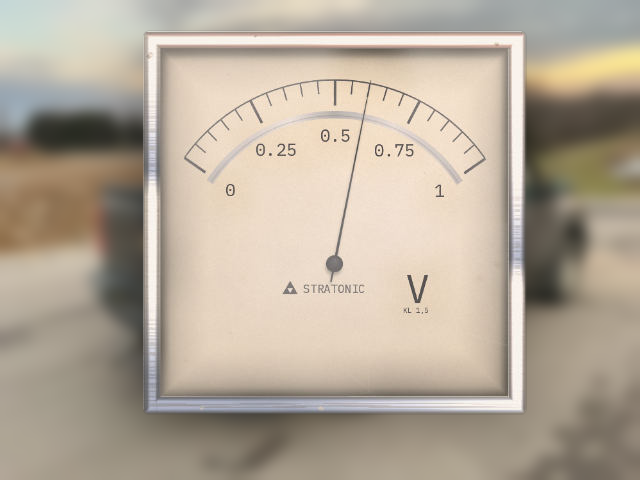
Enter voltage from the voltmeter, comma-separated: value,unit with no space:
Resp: 0.6,V
